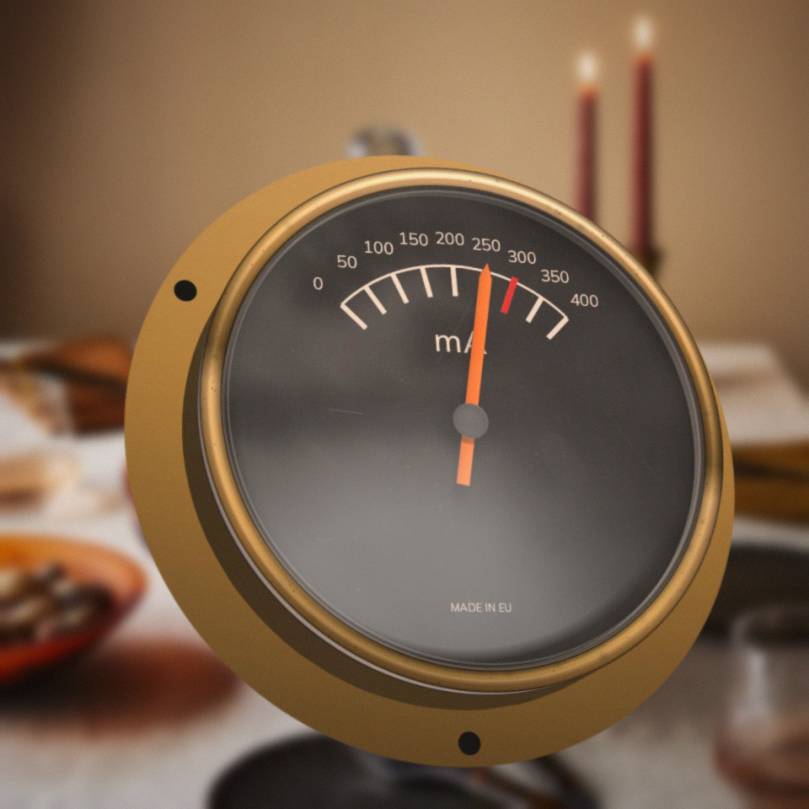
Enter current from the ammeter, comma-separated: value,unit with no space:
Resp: 250,mA
